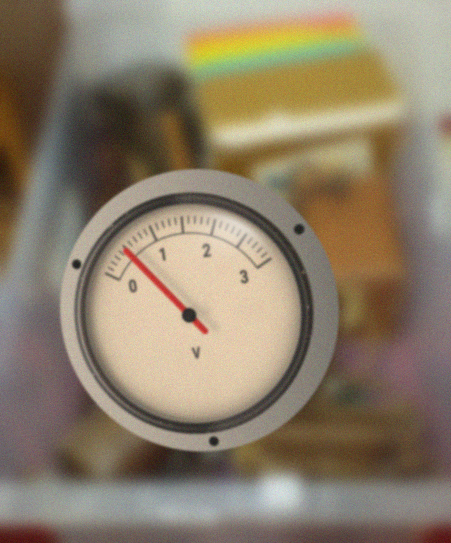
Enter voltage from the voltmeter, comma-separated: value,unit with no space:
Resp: 0.5,V
